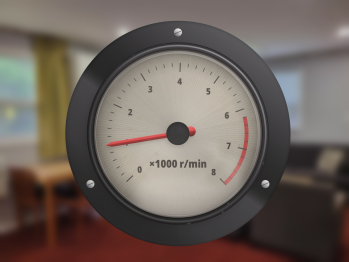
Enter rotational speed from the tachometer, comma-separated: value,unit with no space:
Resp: 1000,rpm
